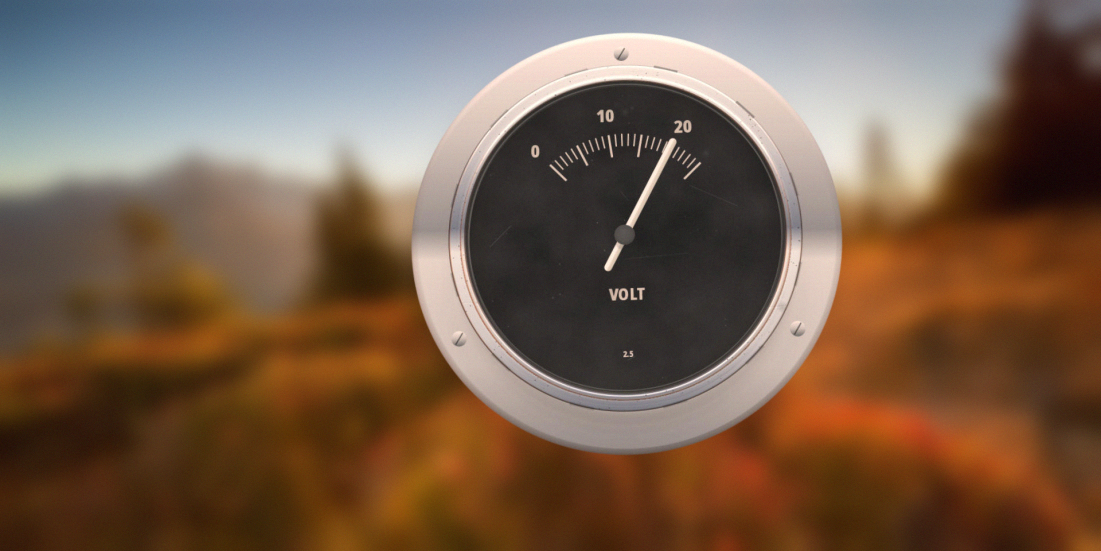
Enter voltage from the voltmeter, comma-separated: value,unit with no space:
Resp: 20,V
